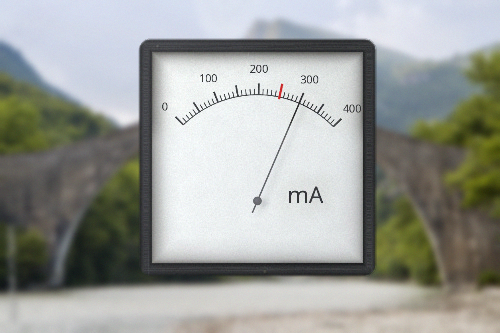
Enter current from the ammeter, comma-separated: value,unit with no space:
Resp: 300,mA
